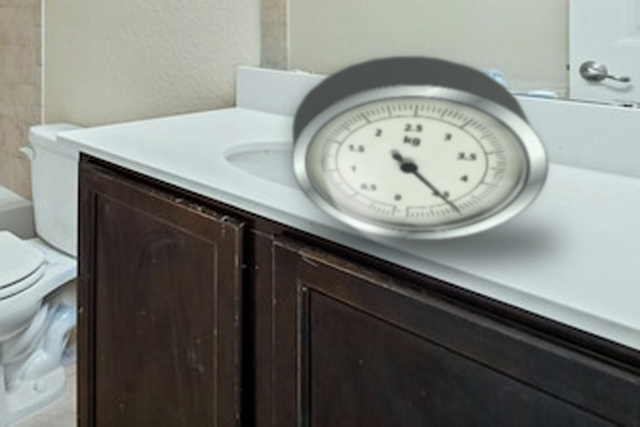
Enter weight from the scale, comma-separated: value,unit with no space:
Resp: 4.5,kg
